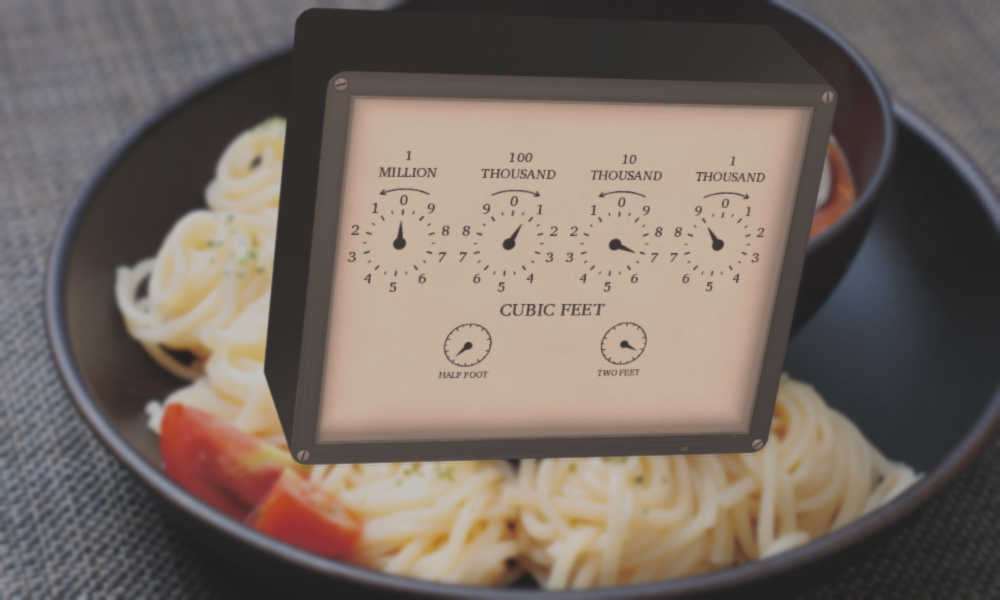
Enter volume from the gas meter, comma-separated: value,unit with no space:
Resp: 6900,ft³
